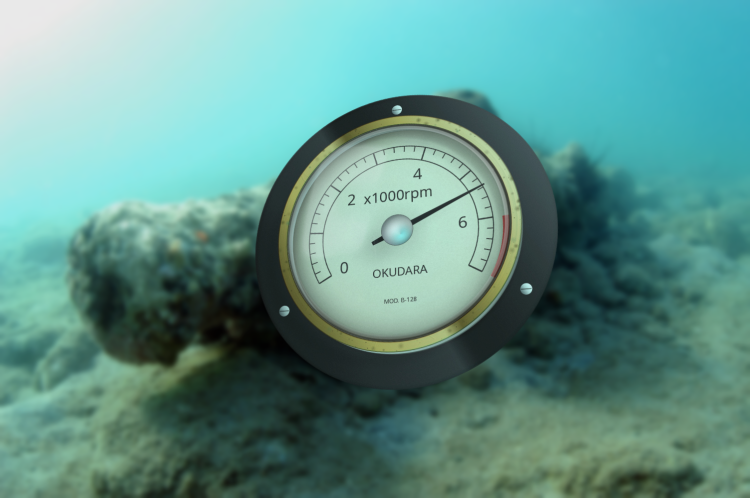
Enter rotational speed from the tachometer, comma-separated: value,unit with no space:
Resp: 5400,rpm
